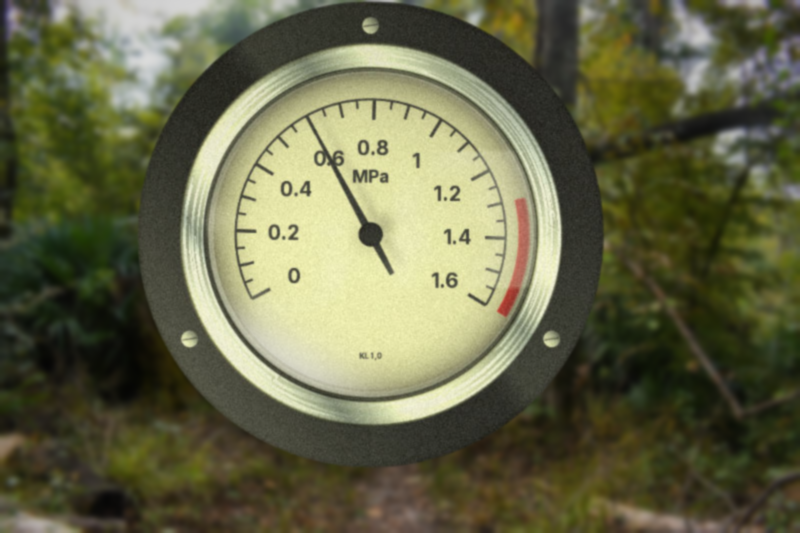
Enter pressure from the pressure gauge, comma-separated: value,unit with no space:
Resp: 0.6,MPa
